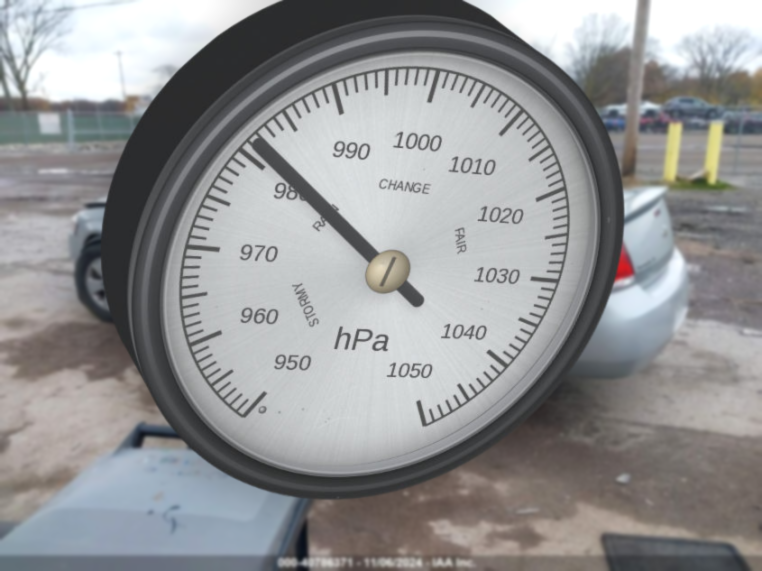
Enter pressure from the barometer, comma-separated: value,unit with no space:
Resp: 981.5,hPa
